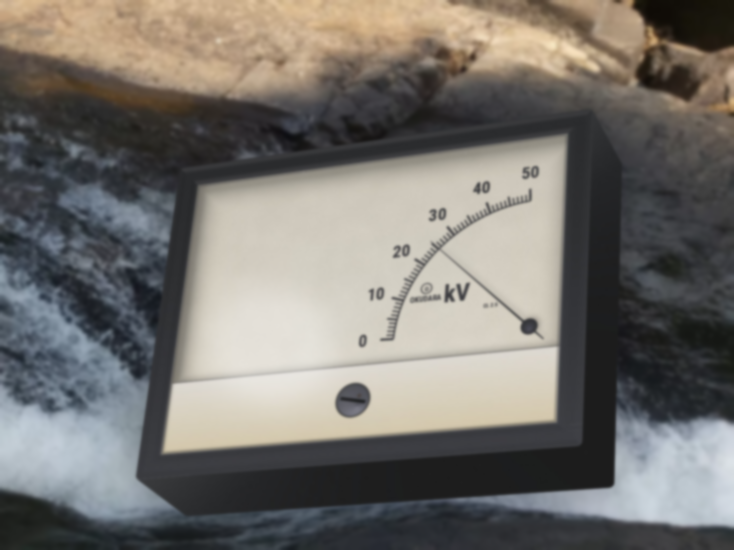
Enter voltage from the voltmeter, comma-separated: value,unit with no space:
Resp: 25,kV
